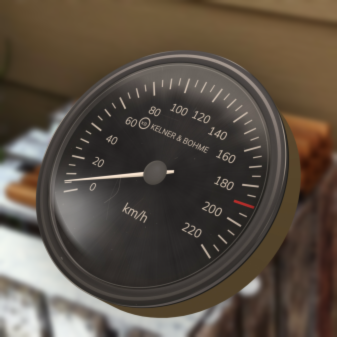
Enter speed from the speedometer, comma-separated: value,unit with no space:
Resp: 5,km/h
